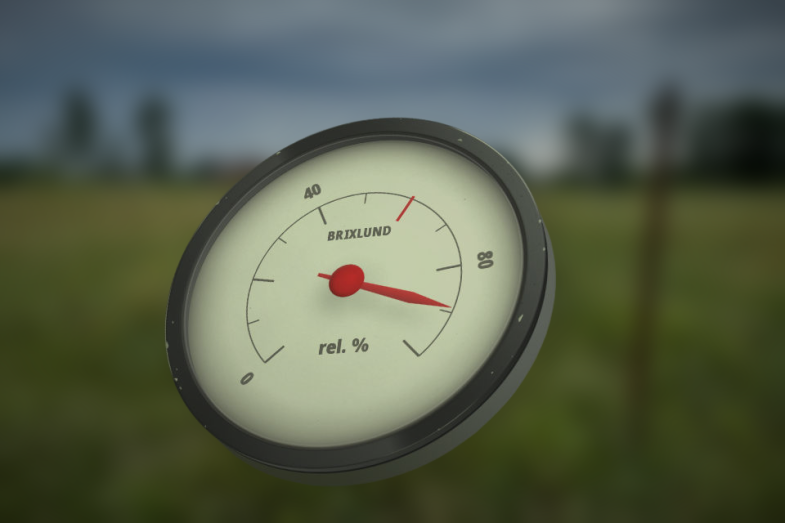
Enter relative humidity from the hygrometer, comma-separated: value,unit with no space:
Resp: 90,%
